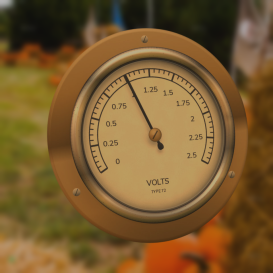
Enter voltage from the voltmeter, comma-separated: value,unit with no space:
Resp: 1,V
